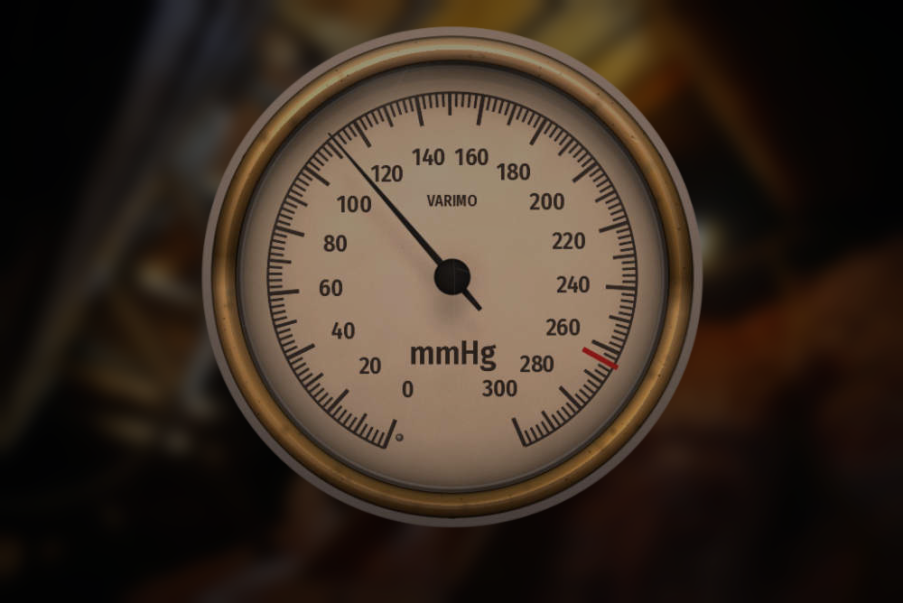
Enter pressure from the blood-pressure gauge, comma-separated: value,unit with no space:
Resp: 112,mmHg
